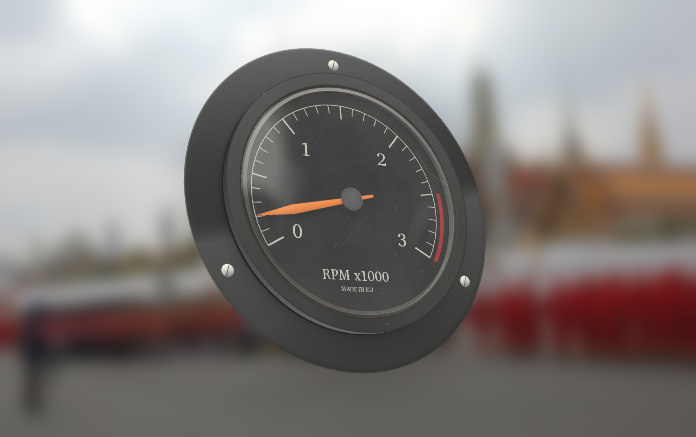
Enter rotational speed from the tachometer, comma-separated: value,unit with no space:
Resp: 200,rpm
